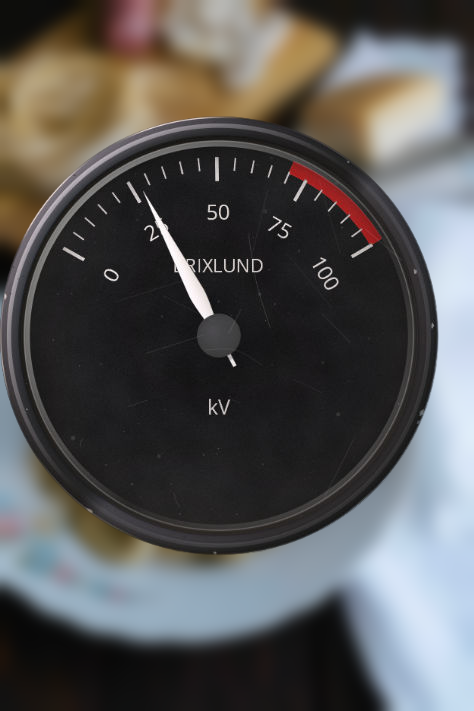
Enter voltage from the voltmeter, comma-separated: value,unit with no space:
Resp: 27.5,kV
